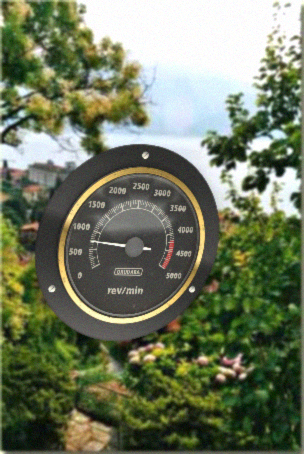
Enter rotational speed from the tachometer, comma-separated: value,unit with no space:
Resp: 750,rpm
